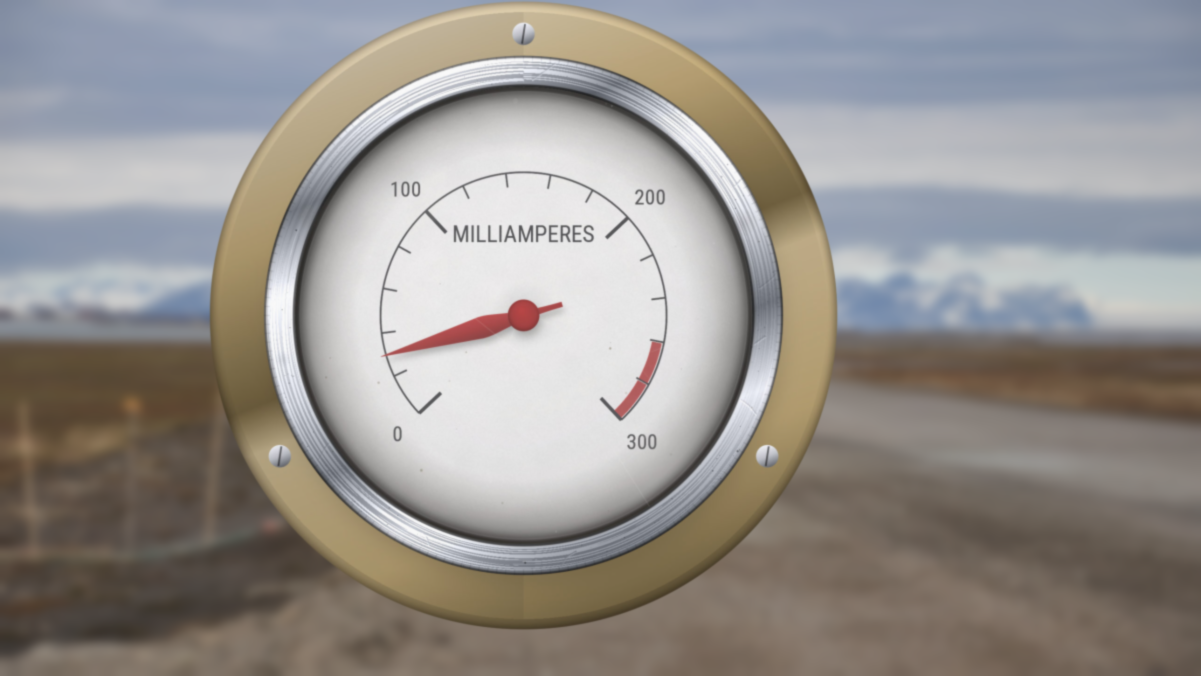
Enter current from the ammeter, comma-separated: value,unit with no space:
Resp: 30,mA
